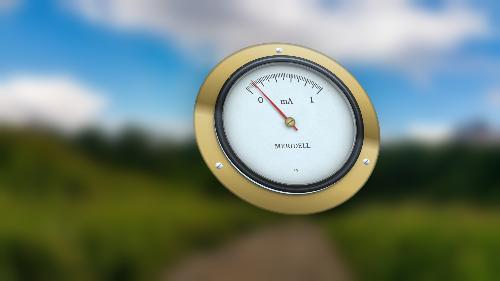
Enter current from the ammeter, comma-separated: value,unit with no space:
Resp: 0.1,mA
